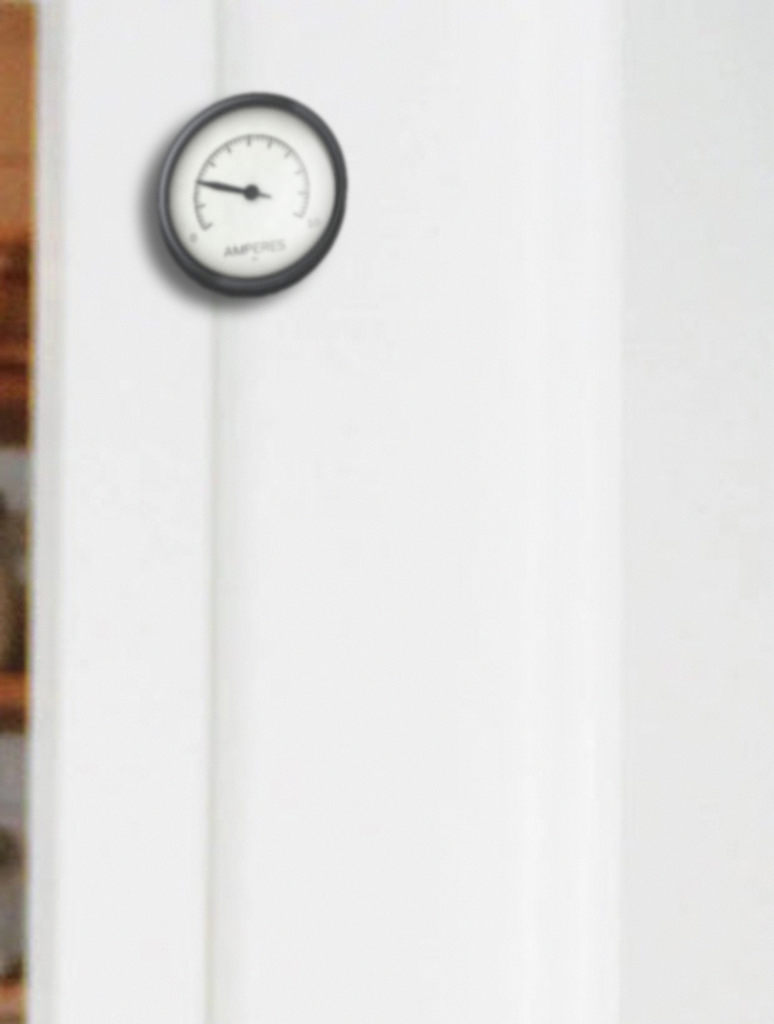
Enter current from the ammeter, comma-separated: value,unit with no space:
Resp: 2,A
